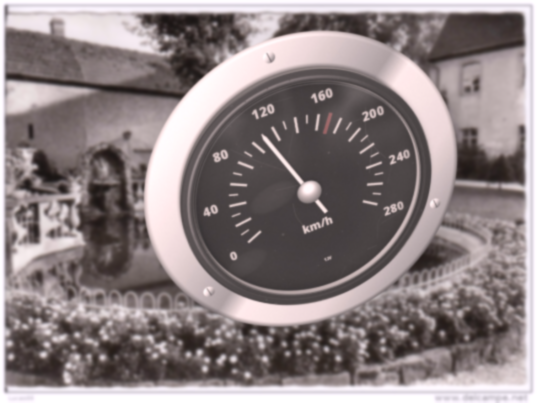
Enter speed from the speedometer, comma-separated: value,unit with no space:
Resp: 110,km/h
